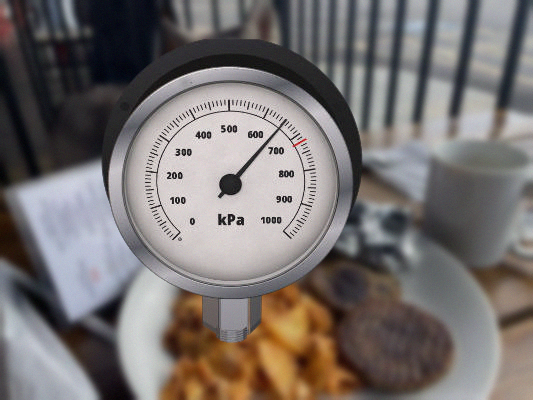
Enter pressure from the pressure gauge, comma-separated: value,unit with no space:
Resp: 650,kPa
